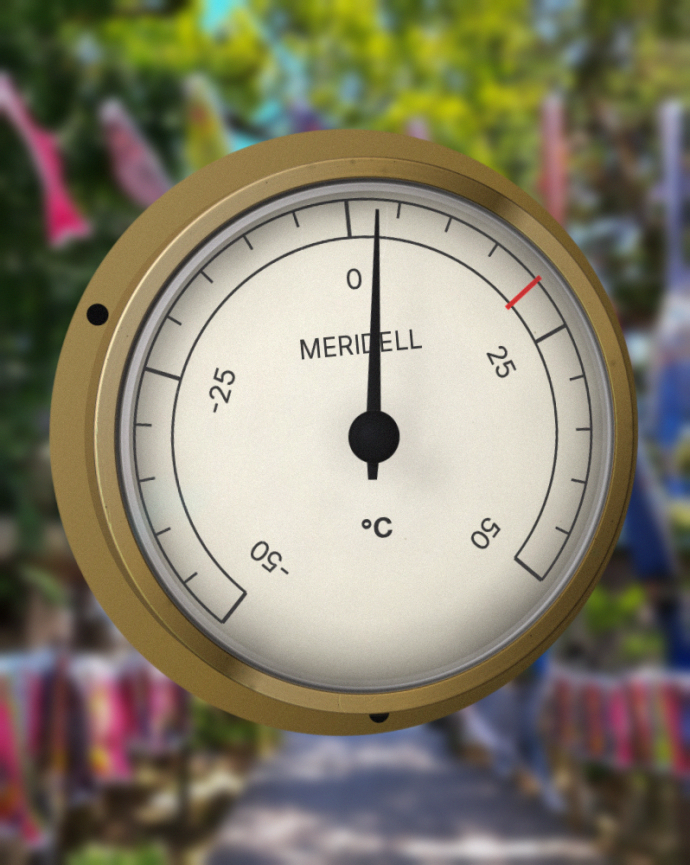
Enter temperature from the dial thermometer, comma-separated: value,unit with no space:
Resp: 2.5,°C
